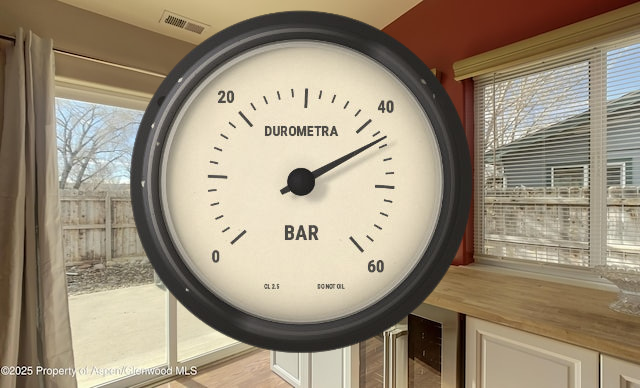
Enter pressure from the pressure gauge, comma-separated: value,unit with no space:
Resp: 43,bar
